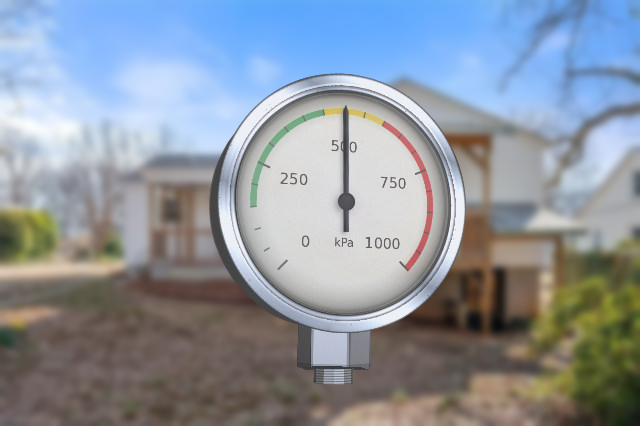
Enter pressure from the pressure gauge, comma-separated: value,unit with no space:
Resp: 500,kPa
